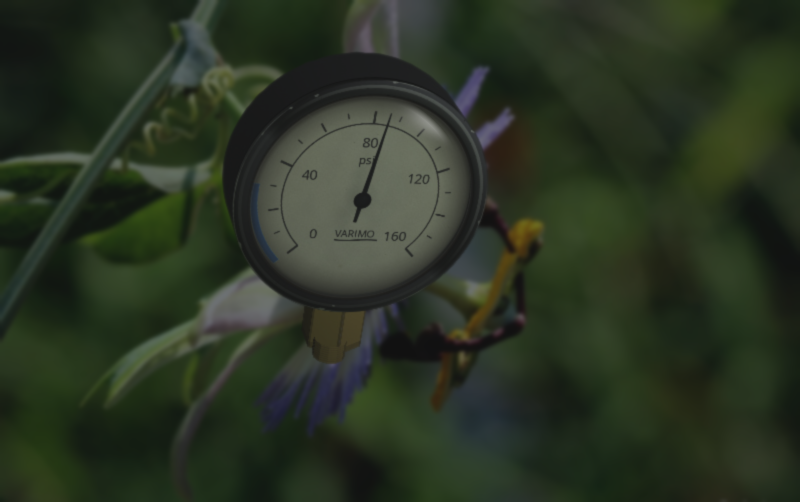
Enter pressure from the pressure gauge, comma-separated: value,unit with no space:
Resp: 85,psi
